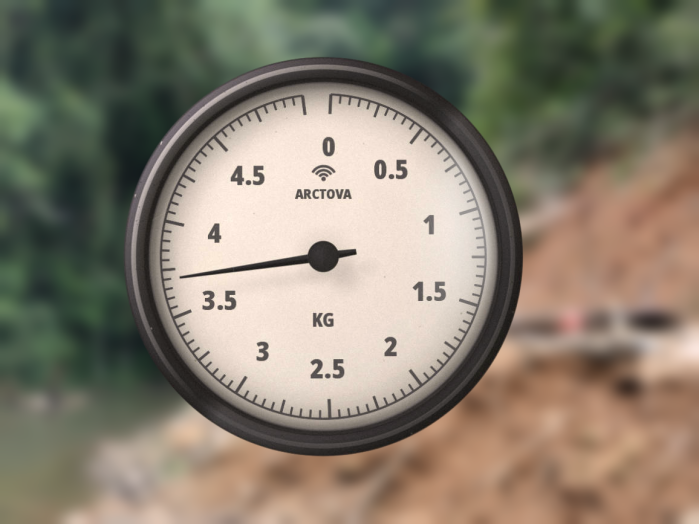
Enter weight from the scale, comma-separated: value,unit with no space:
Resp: 3.7,kg
